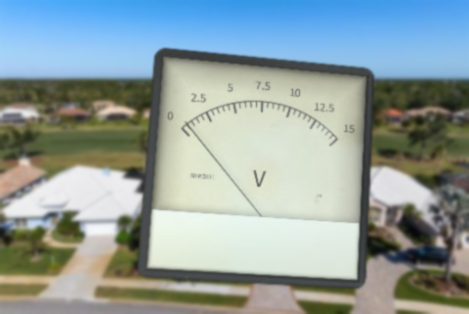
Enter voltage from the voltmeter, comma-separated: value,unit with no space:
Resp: 0.5,V
